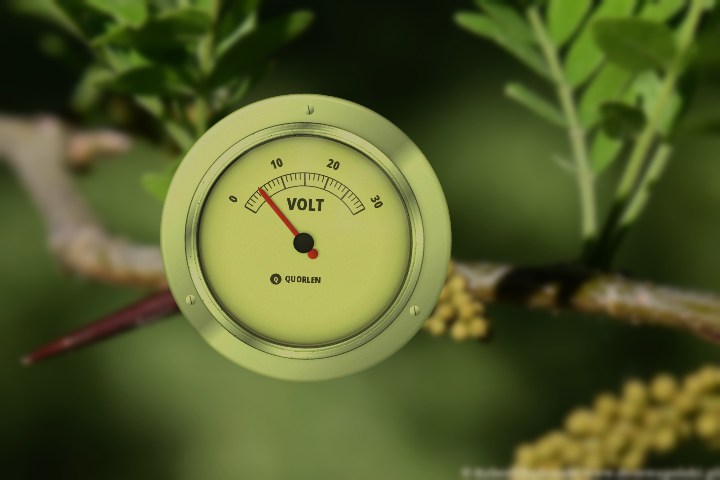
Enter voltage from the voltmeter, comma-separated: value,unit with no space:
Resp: 5,V
